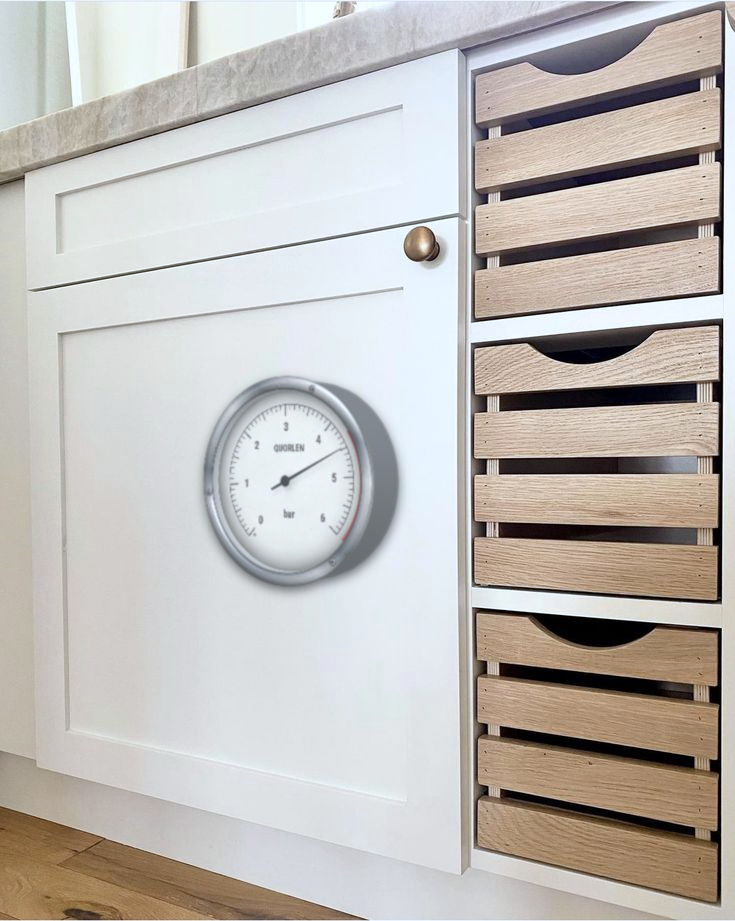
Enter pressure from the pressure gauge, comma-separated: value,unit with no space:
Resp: 4.5,bar
